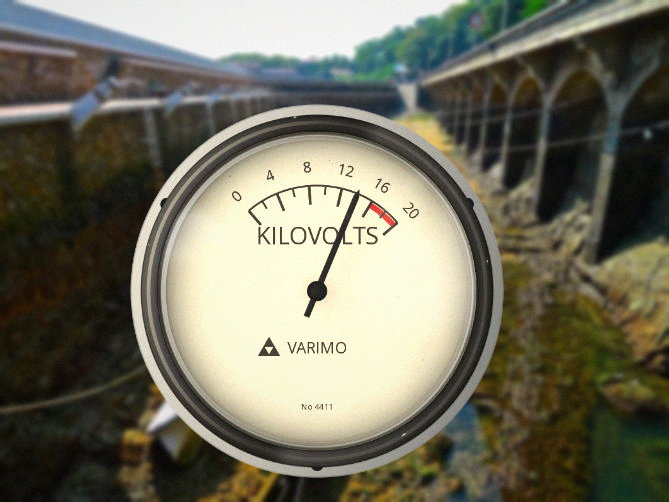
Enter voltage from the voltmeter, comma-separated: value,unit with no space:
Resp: 14,kV
